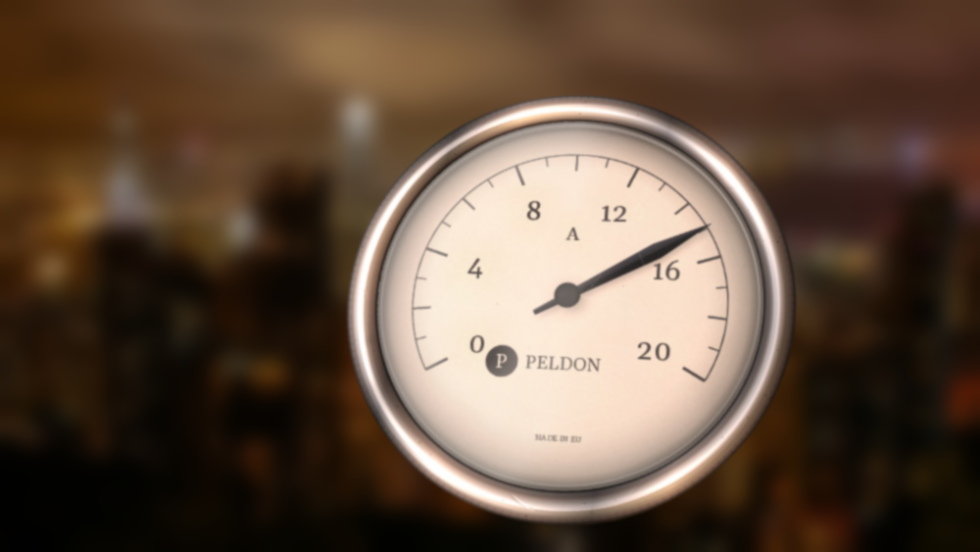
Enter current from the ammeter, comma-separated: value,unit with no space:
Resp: 15,A
